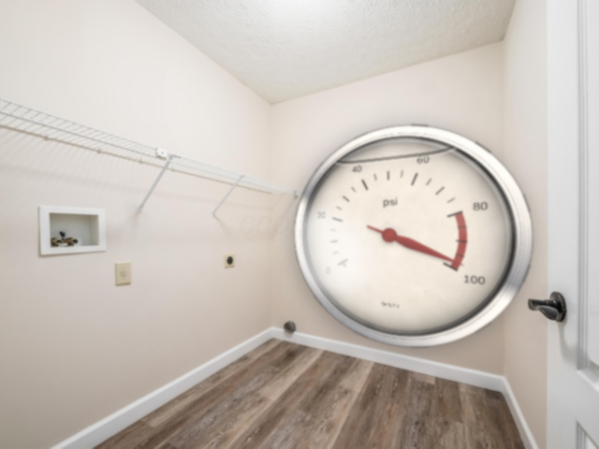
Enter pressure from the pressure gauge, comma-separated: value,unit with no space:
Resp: 97.5,psi
